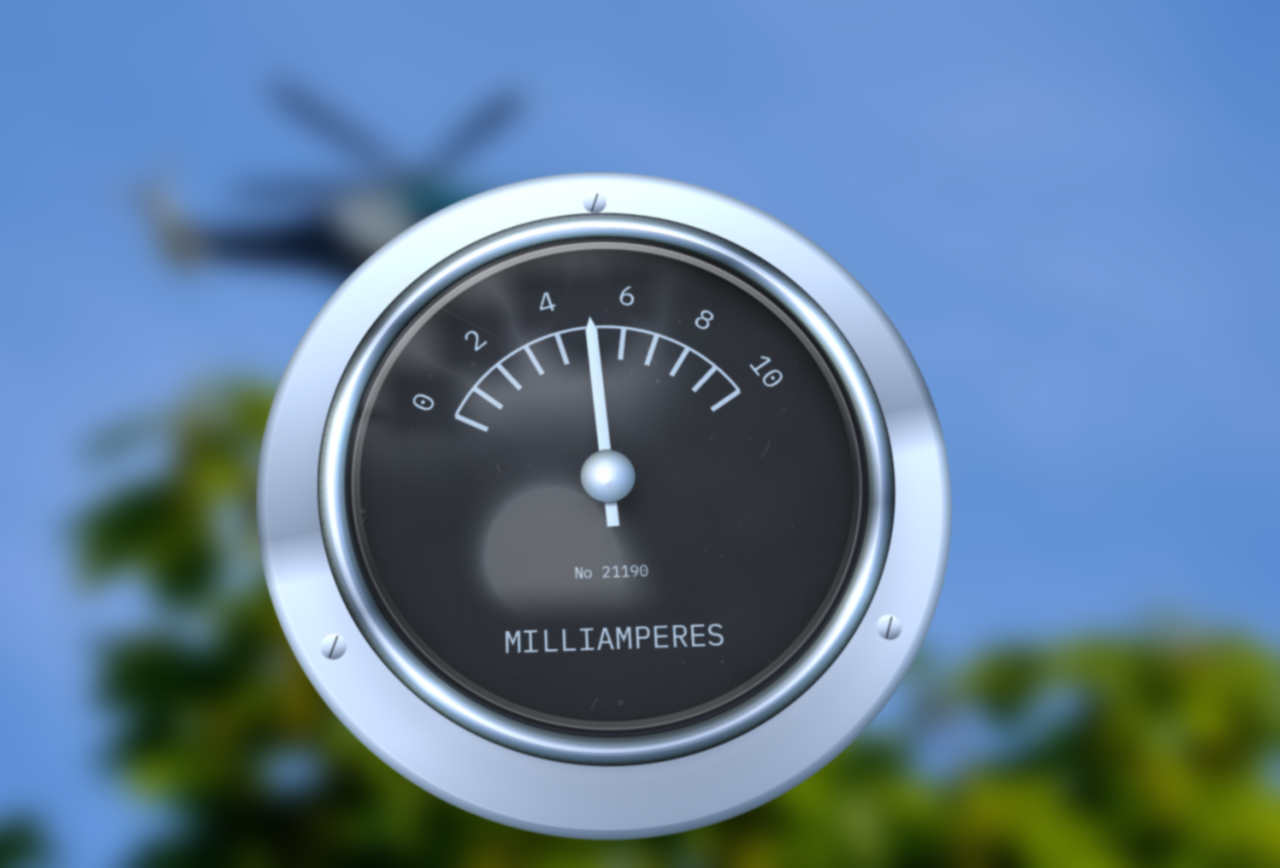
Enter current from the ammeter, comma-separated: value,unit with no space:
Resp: 5,mA
